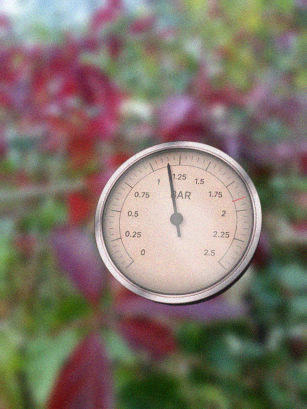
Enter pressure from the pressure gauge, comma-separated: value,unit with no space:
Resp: 1.15,bar
